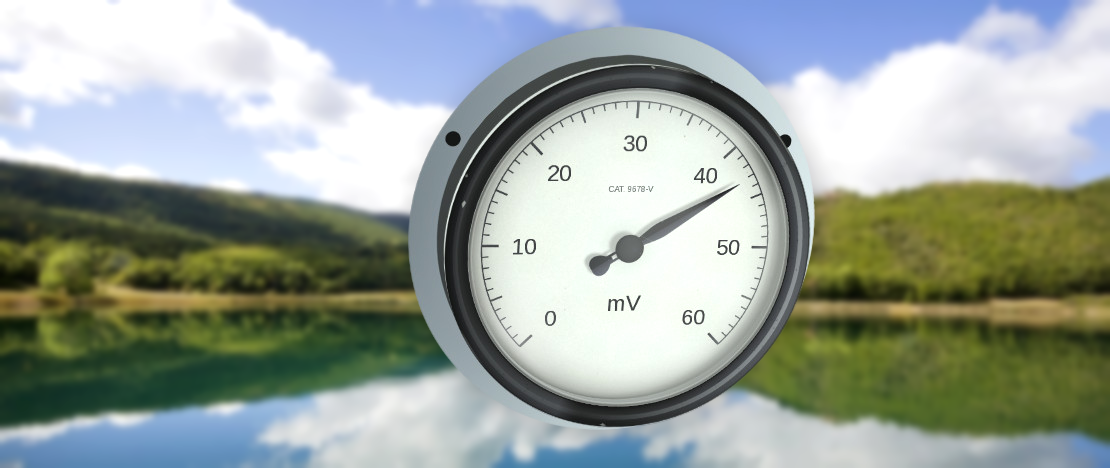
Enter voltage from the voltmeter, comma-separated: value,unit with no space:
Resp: 43,mV
